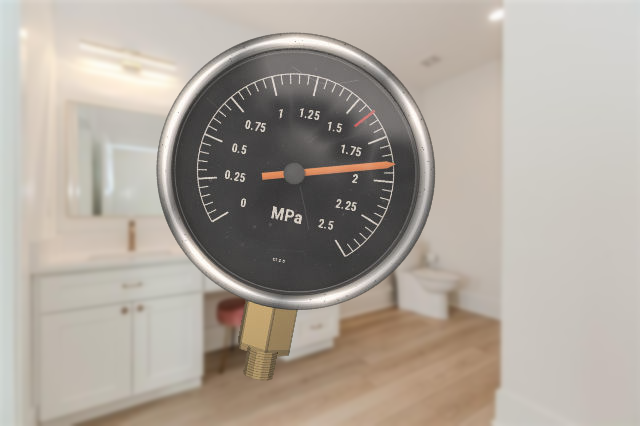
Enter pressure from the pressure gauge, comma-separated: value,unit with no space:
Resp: 1.9,MPa
